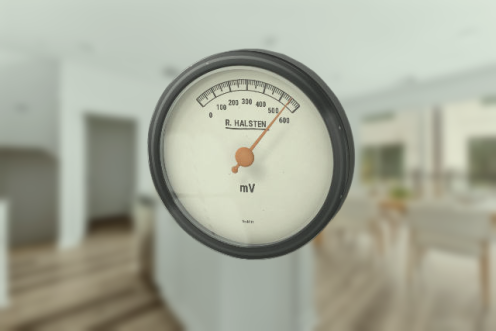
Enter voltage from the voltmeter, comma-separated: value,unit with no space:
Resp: 550,mV
